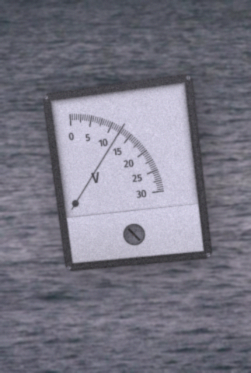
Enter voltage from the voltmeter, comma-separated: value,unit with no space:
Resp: 12.5,V
